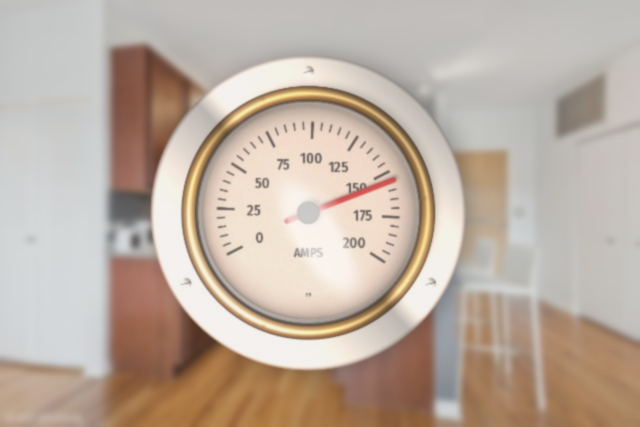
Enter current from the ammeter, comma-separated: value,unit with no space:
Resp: 155,A
